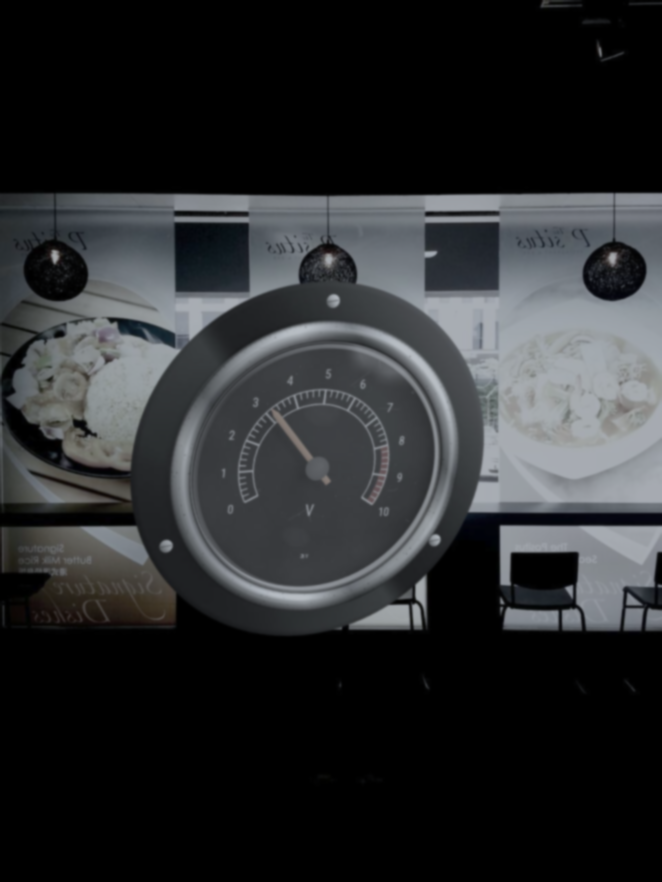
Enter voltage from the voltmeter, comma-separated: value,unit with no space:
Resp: 3.2,V
